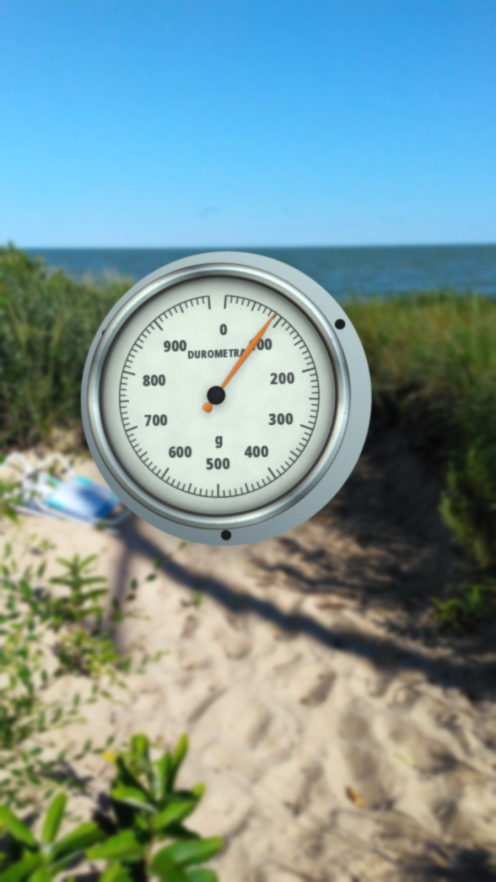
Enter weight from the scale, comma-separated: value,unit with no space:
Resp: 90,g
